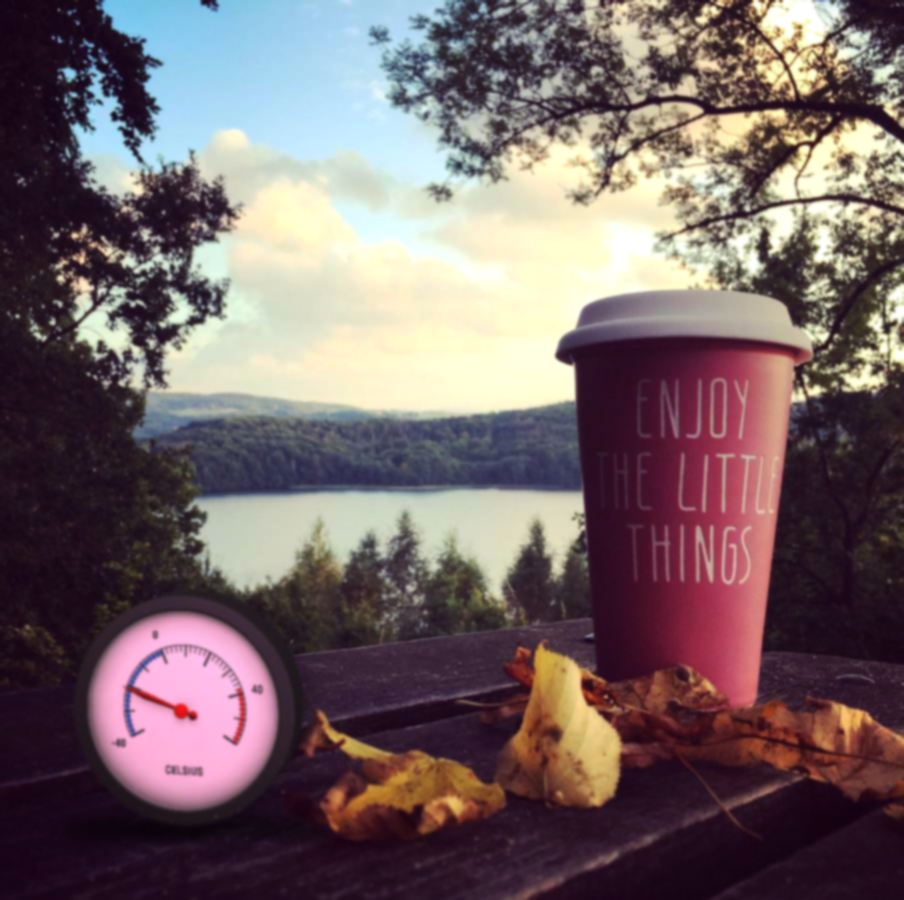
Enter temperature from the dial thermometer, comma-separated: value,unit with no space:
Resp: -20,°C
